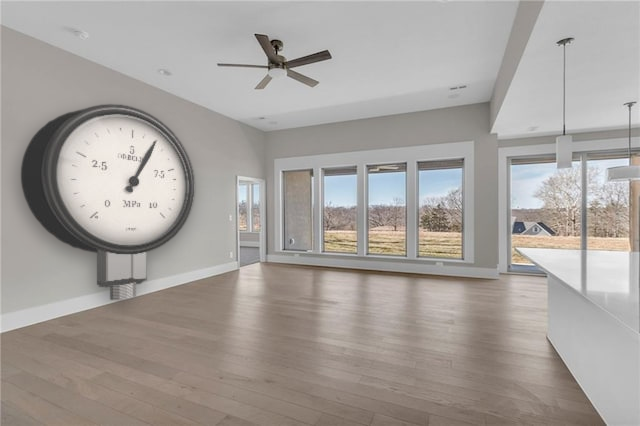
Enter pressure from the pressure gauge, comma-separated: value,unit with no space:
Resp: 6,MPa
